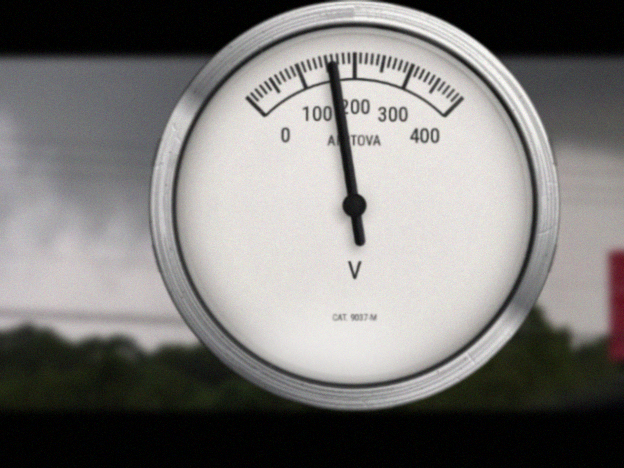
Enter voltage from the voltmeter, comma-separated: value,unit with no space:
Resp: 160,V
